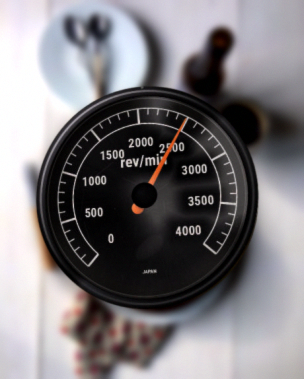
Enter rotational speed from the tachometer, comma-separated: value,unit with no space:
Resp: 2500,rpm
